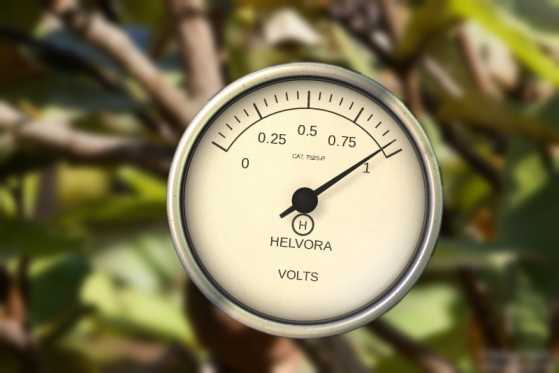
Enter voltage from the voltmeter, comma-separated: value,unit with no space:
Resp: 0.95,V
